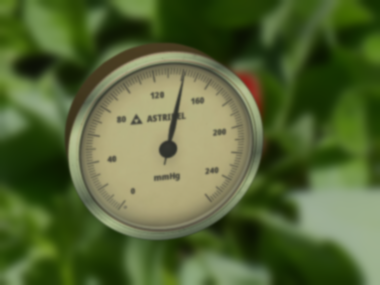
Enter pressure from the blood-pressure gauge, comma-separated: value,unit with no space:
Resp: 140,mmHg
